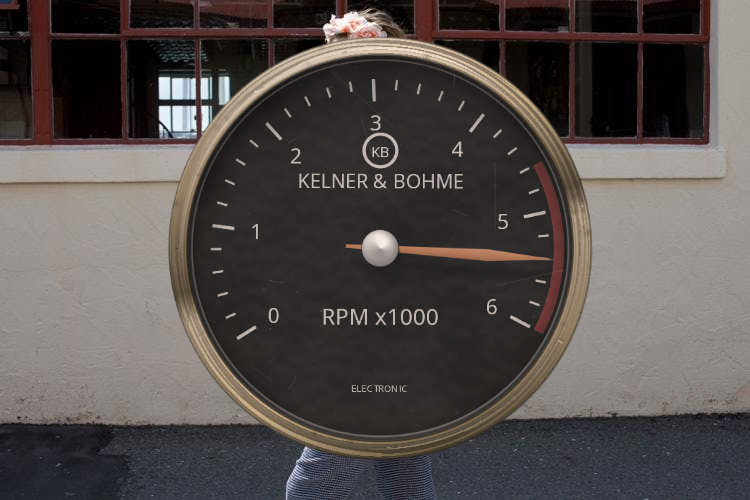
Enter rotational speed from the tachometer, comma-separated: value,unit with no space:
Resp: 5400,rpm
